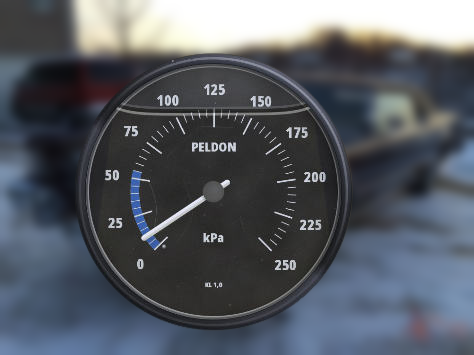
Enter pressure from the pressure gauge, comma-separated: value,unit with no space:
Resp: 10,kPa
